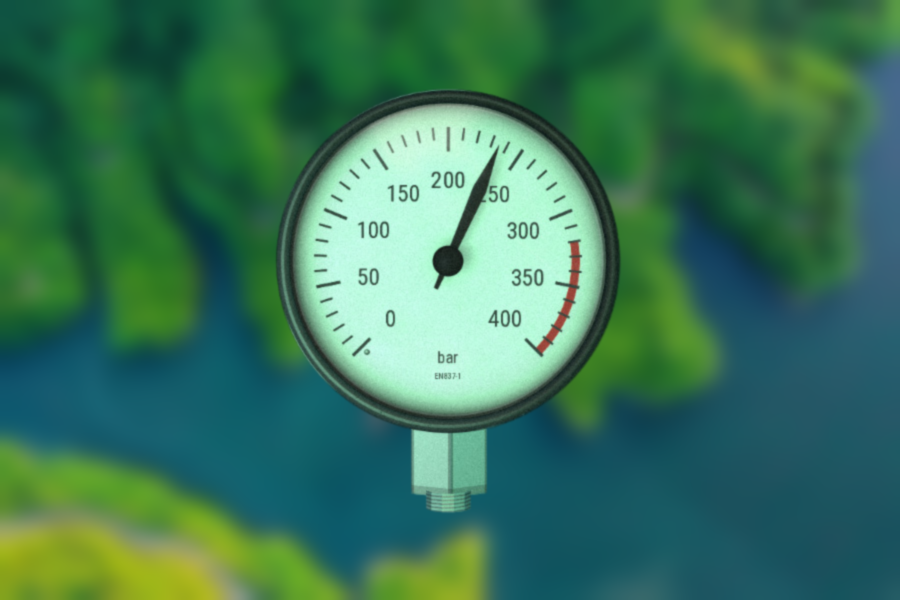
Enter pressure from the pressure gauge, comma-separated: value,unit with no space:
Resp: 235,bar
